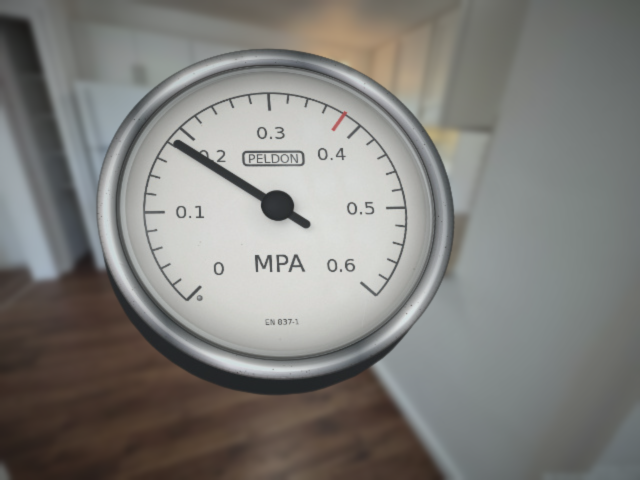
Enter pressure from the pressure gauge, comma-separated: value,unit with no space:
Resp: 0.18,MPa
